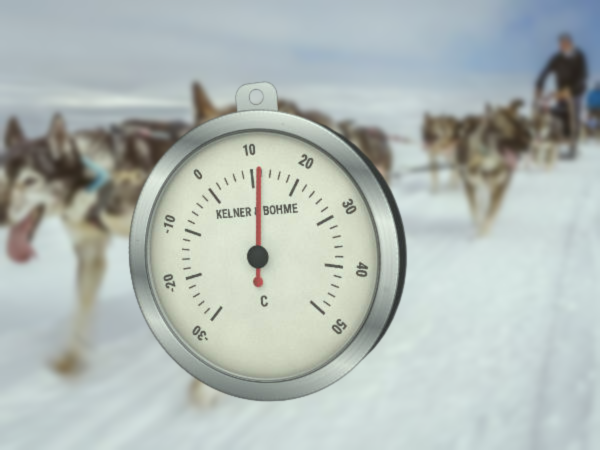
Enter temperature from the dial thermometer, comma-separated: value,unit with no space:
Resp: 12,°C
